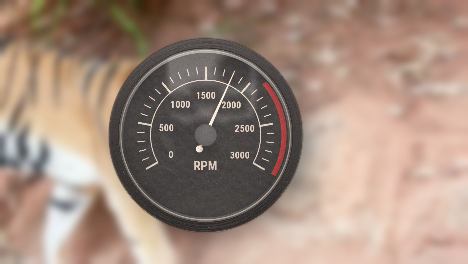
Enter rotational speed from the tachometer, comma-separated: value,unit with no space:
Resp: 1800,rpm
